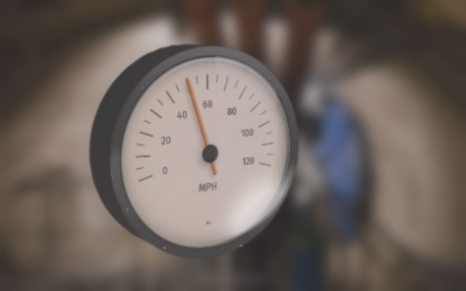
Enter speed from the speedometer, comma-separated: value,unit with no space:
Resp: 50,mph
